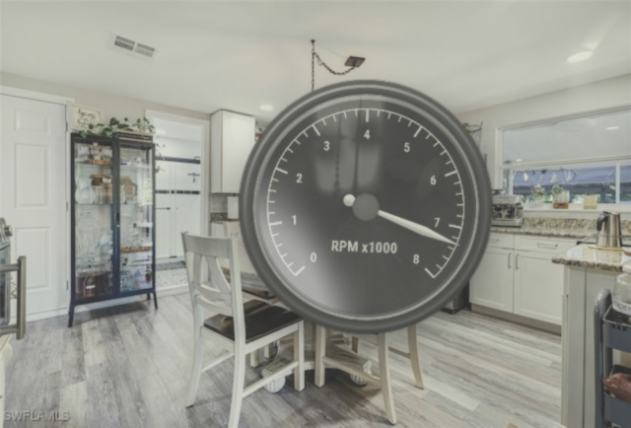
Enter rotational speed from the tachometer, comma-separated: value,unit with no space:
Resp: 7300,rpm
